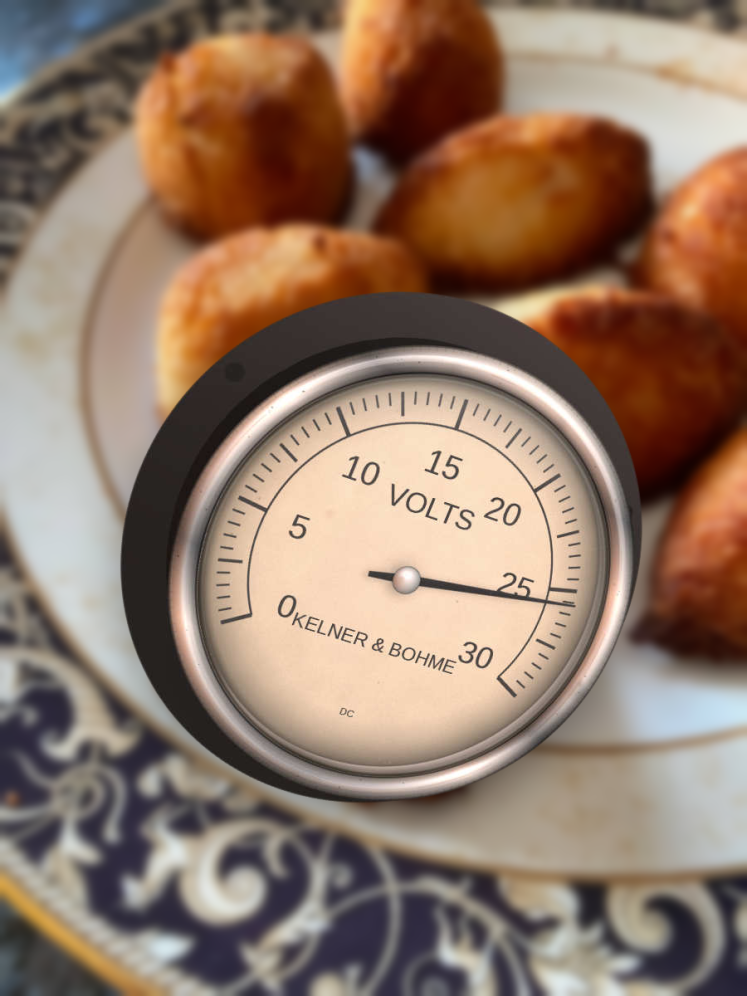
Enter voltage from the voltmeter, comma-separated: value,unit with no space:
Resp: 25.5,V
